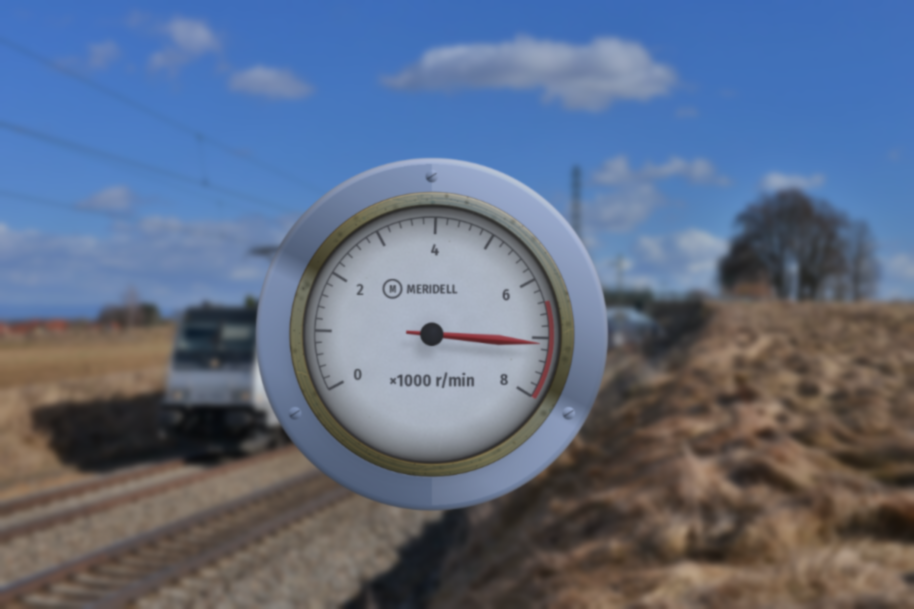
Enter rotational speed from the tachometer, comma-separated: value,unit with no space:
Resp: 7100,rpm
